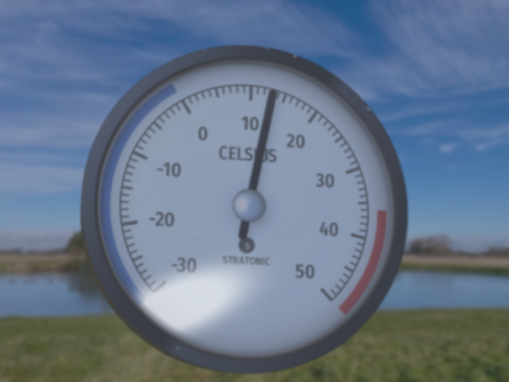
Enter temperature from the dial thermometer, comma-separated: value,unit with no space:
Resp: 13,°C
